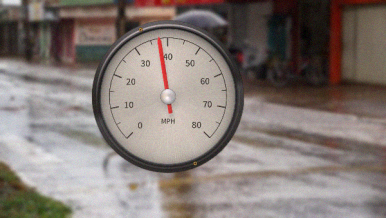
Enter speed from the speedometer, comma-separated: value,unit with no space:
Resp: 37.5,mph
